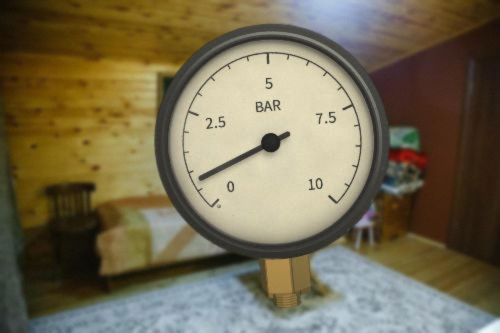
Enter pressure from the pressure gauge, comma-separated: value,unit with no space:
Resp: 0.75,bar
